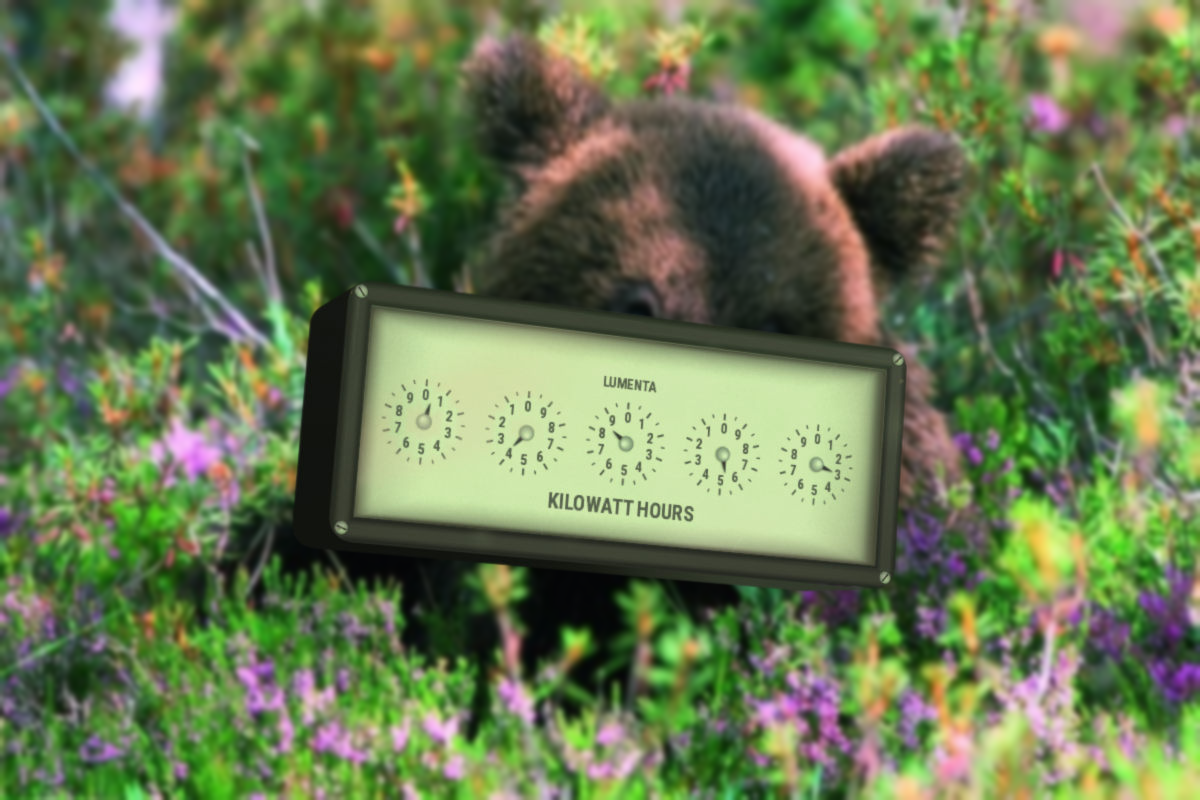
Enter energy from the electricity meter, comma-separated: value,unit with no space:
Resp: 3853,kWh
